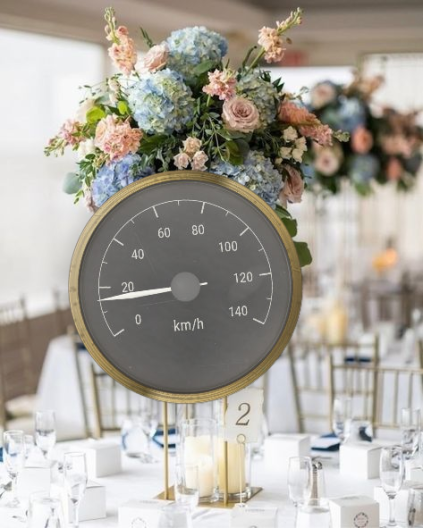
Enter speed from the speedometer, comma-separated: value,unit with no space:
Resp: 15,km/h
